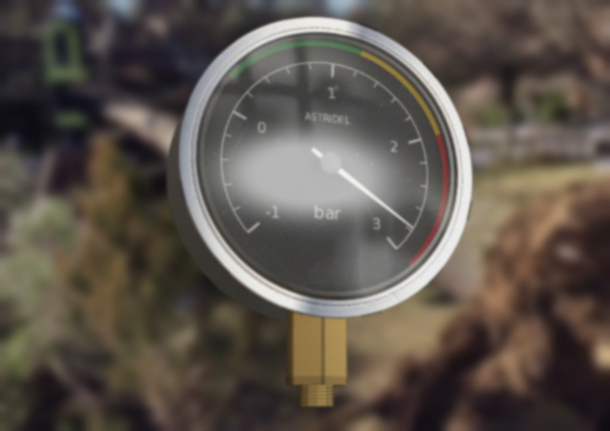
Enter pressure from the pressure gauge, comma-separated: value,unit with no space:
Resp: 2.8,bar
